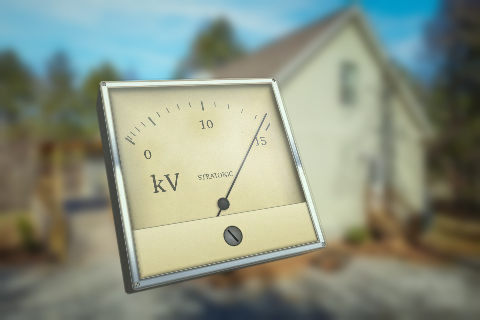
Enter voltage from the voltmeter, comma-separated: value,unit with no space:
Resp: 14.5,kV
